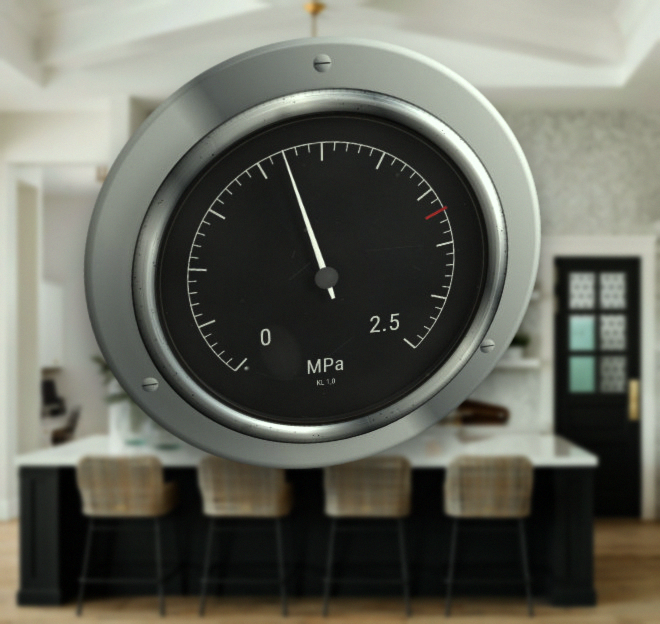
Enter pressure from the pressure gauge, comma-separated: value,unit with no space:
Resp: 1.1,MPa
